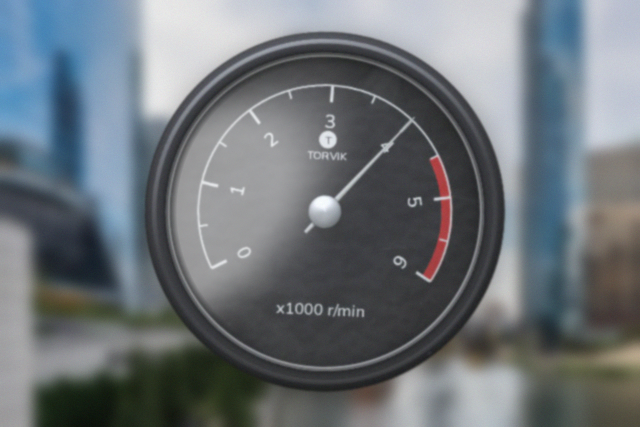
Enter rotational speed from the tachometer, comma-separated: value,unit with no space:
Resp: 4000,rpm
